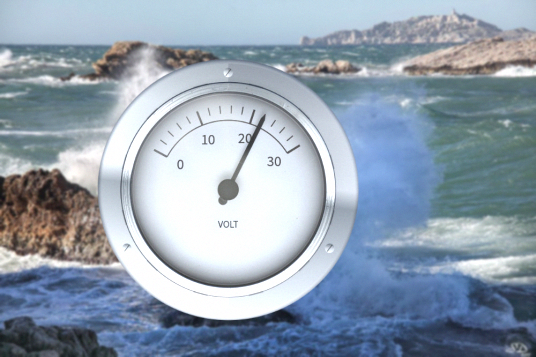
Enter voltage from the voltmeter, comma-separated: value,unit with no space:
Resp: 22,V
